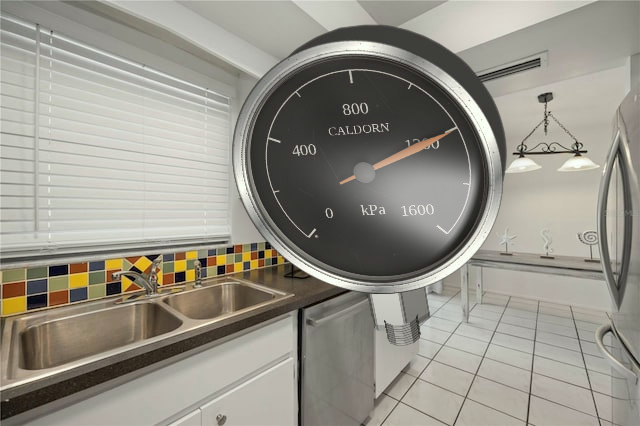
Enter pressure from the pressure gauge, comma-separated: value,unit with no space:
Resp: 1200,kPa
